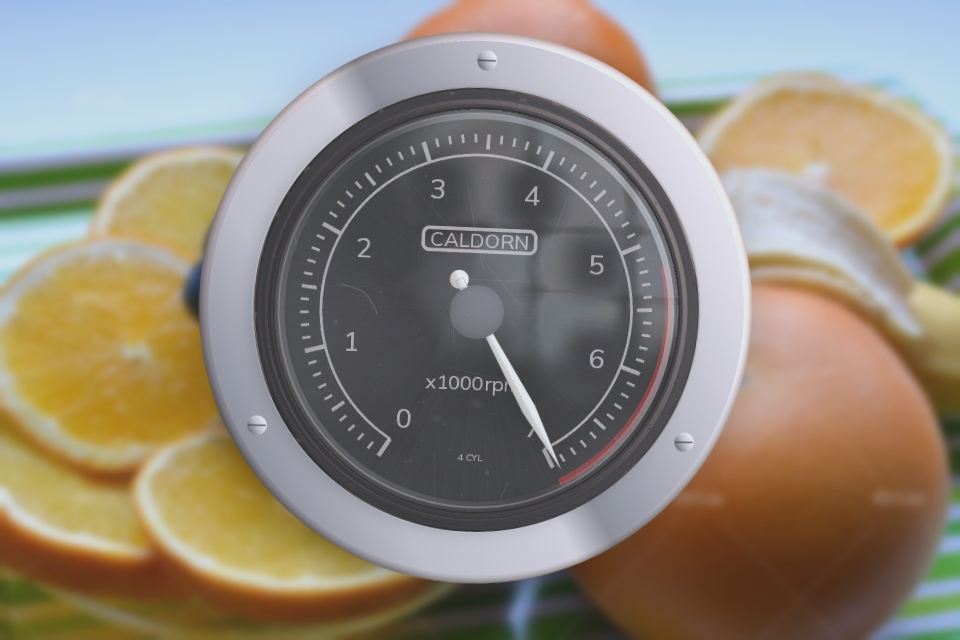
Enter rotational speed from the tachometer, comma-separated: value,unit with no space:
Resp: 6950,rpm
